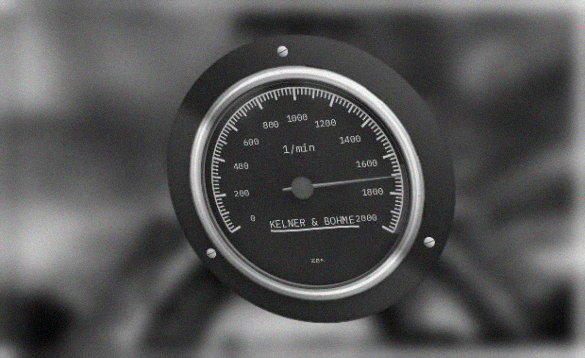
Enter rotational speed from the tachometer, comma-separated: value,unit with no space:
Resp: 1700,rpm
